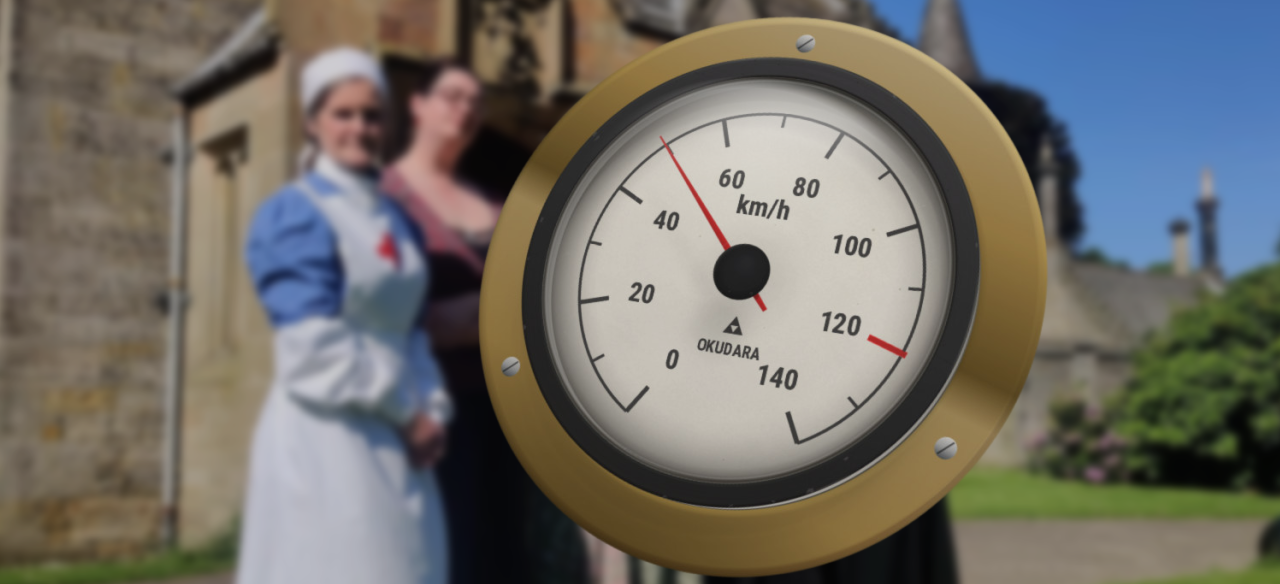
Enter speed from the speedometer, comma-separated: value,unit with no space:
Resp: 50,km/h
